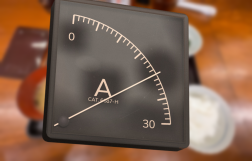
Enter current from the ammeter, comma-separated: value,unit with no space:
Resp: 20,A
